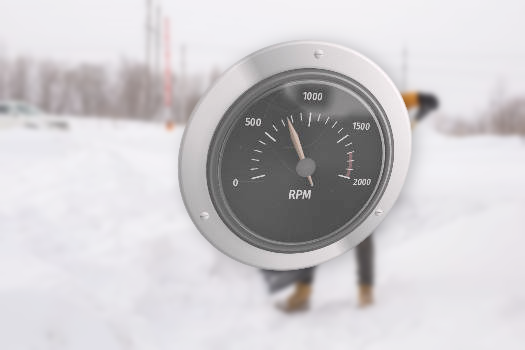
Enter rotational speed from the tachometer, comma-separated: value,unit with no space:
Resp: 750,rpm
